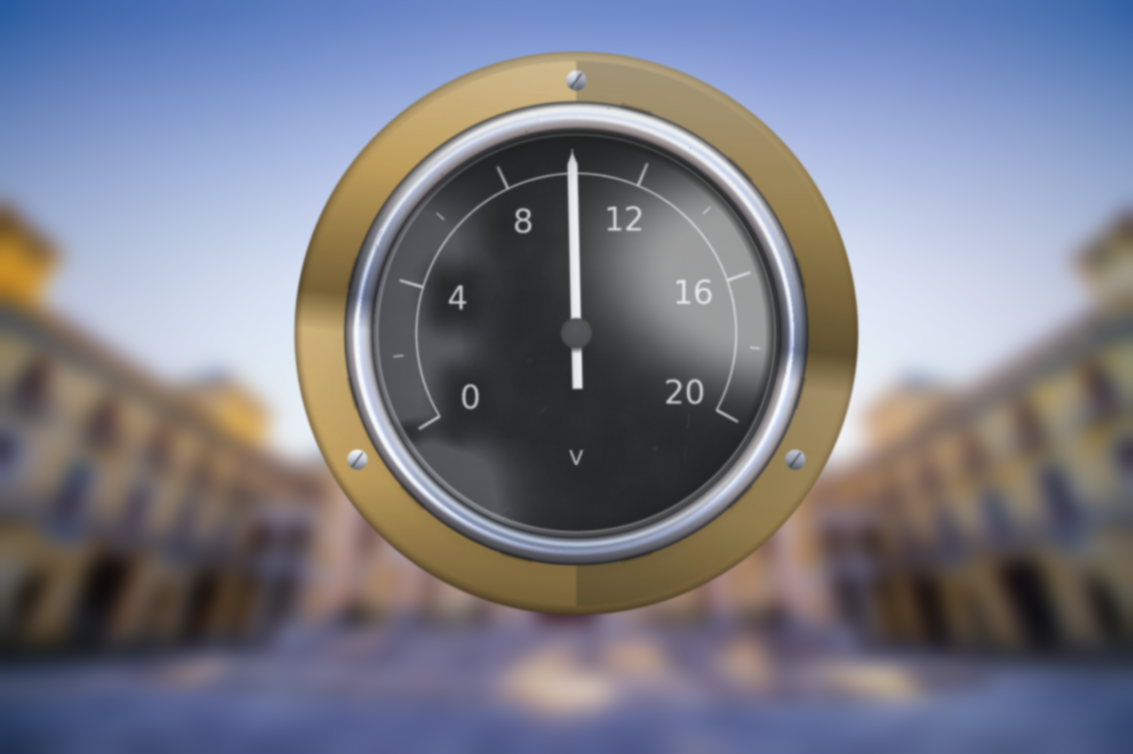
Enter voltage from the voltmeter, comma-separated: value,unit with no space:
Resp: 10,V
